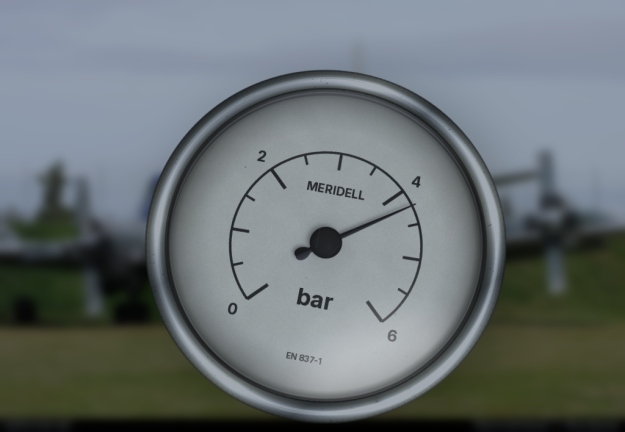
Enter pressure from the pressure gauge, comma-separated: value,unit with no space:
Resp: 4.25,bar
